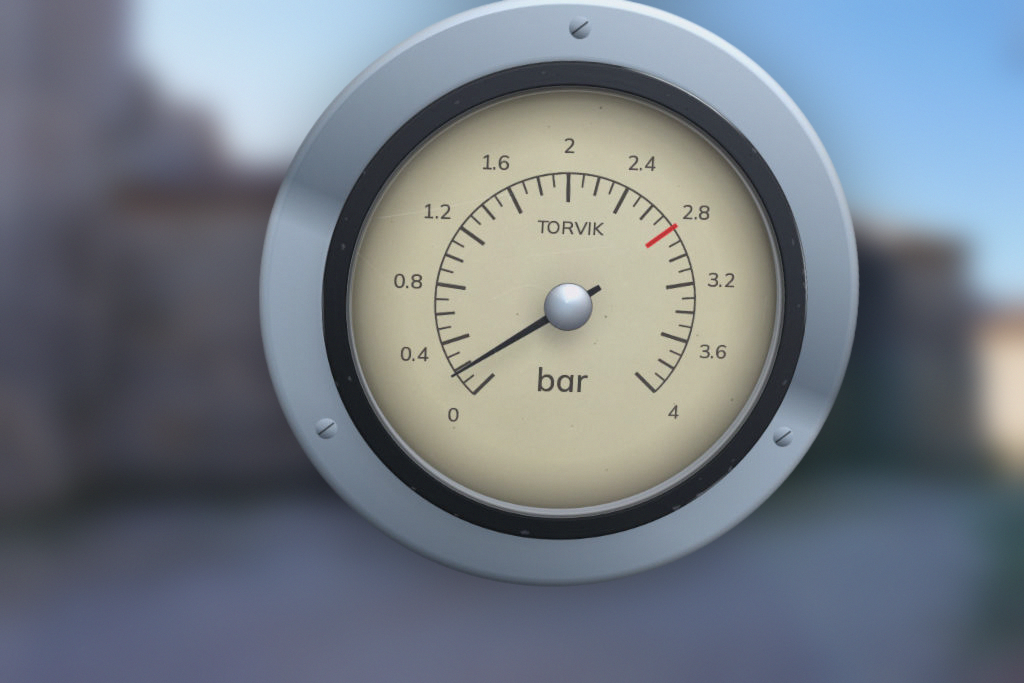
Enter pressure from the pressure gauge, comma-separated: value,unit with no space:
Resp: 0.2,bar
